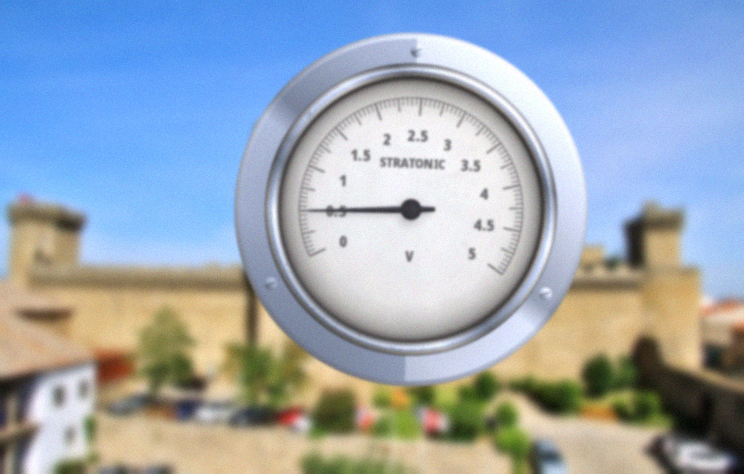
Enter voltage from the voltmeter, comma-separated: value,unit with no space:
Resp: 0.5,V
